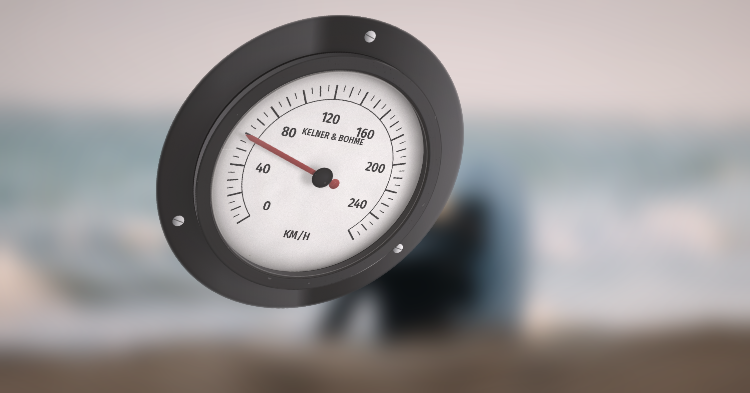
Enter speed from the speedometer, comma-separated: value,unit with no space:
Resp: 60,km/h
